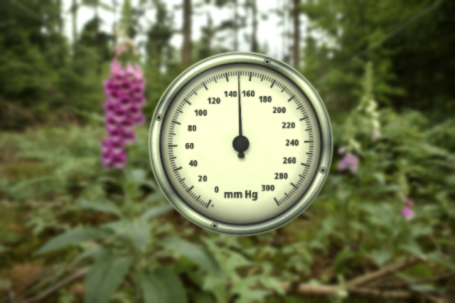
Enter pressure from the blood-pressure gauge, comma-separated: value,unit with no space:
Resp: 150,mmHg
